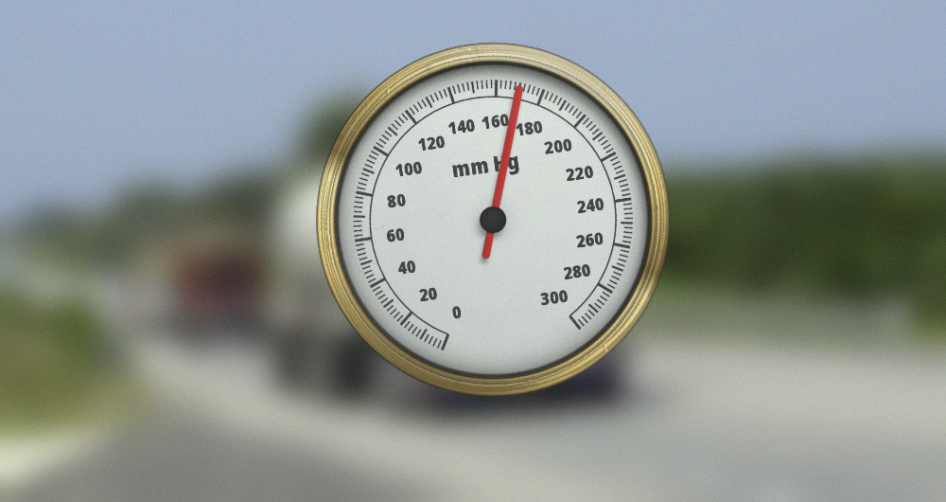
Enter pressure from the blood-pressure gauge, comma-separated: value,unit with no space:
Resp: 170,mmHg
